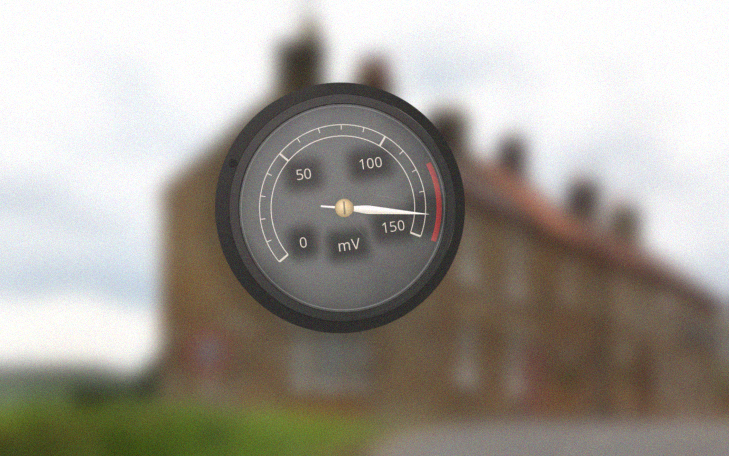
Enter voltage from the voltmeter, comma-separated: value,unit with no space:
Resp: 140,mV
